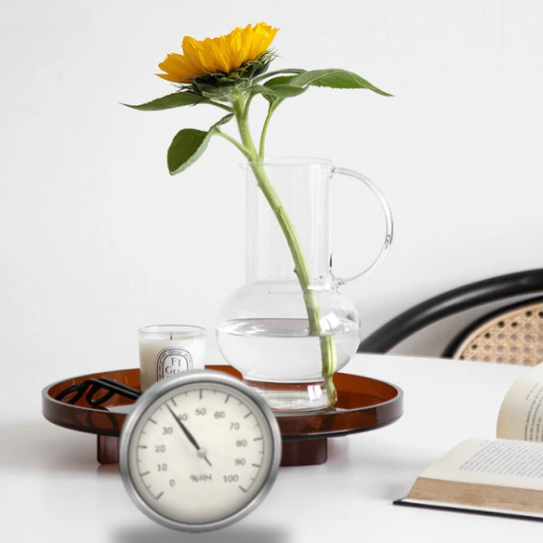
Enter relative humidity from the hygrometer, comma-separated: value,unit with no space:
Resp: 37.5,%
